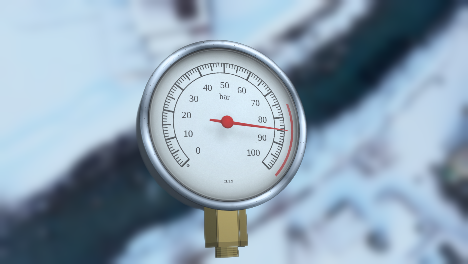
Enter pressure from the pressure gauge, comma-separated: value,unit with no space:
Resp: 85,bar
